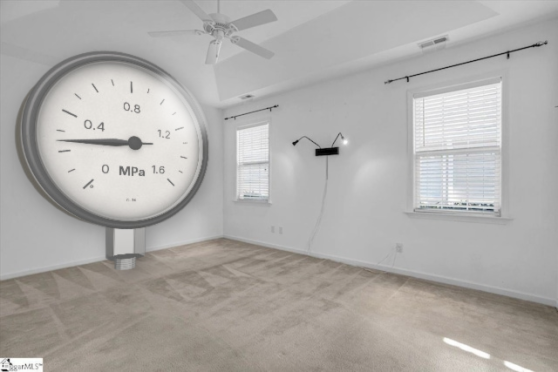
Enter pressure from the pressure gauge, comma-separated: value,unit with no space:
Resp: 0.25,MPa
